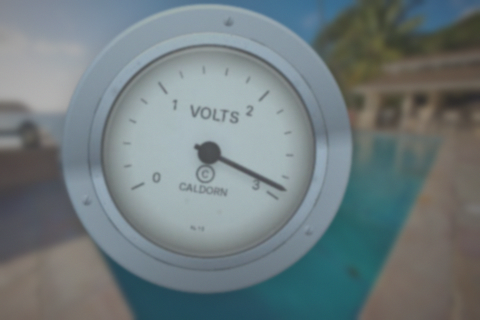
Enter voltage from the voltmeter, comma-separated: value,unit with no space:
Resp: 2.9,V
